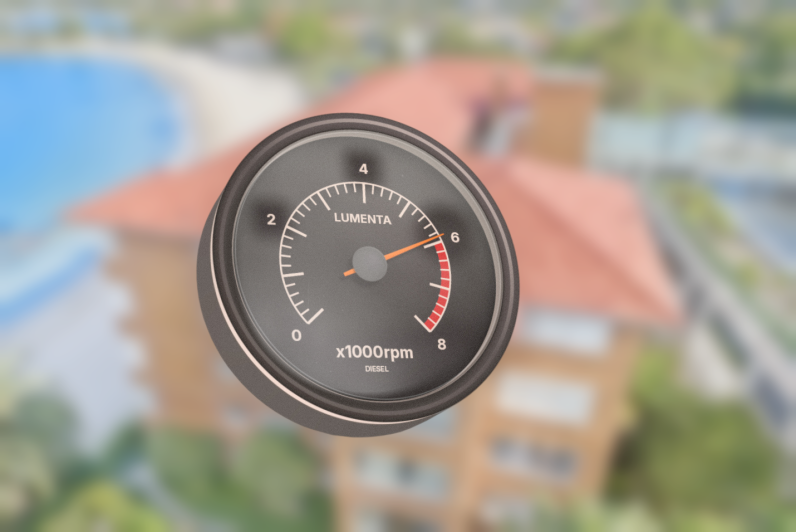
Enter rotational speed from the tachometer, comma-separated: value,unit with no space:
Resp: 5900,rpm
